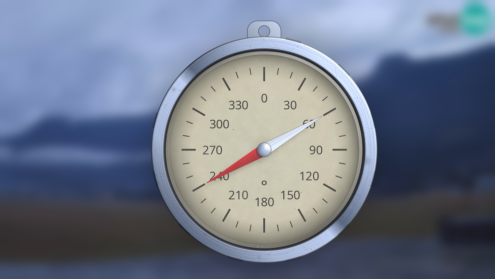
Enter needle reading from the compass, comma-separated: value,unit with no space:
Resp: 240,°
